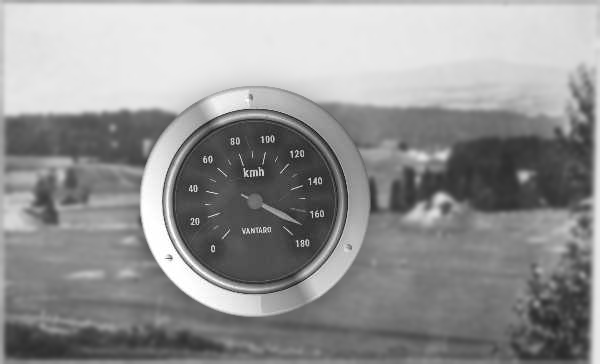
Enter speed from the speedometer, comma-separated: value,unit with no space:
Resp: 170,km/h
